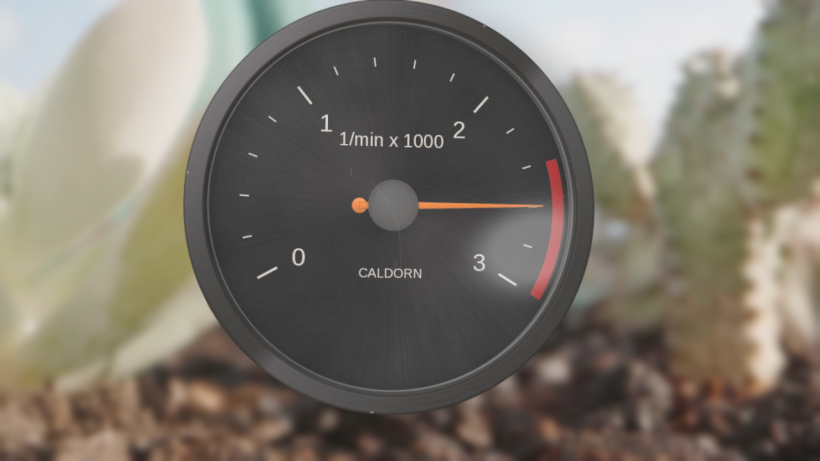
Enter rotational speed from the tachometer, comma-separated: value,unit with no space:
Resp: 2600,rpm
